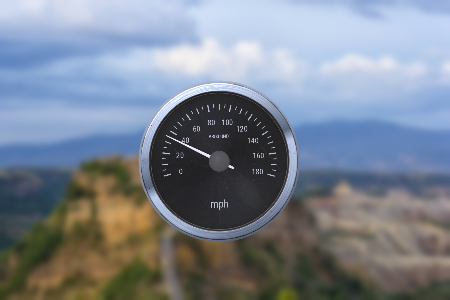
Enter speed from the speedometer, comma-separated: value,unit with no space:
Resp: 35,mph
